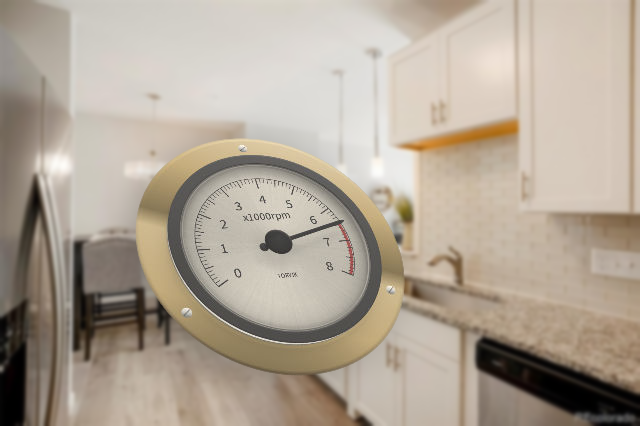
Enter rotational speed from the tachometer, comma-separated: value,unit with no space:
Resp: 6500,rpm
